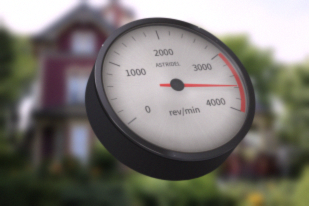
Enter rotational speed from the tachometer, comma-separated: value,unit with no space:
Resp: 3600,rpm
